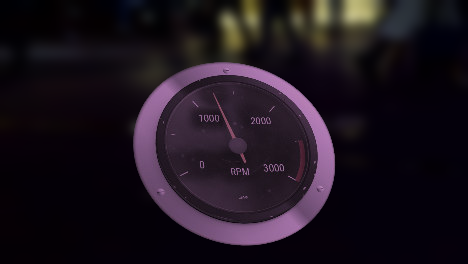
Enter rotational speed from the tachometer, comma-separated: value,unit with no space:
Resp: 1250,rpm
